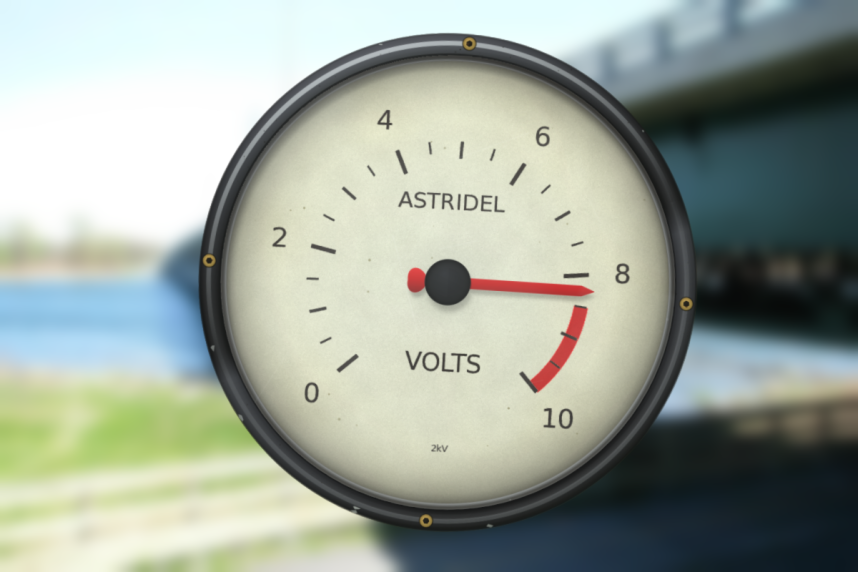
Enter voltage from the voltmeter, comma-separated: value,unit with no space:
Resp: 8.25,V
